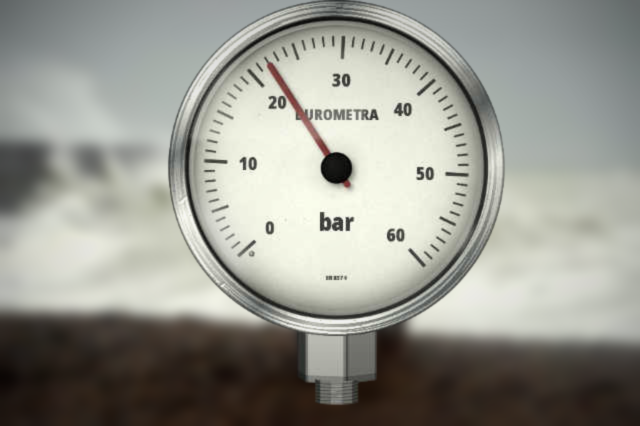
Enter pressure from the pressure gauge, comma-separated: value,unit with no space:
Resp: 22,bar
